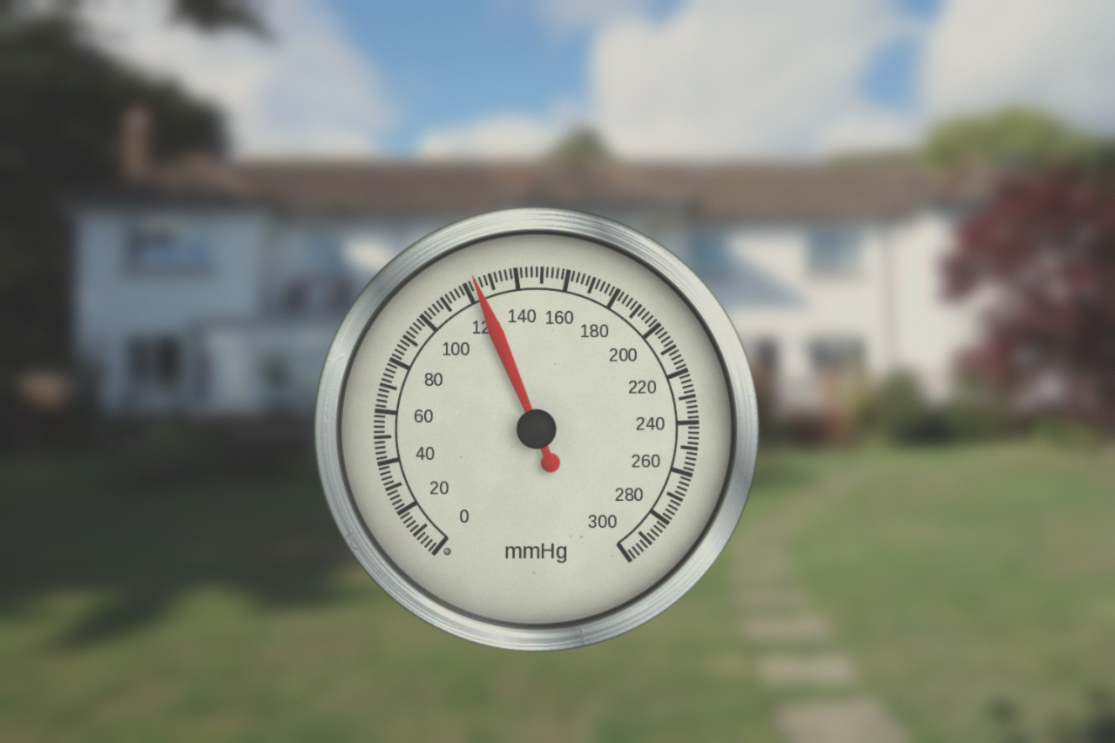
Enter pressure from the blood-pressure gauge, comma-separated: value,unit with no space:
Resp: 124,mmHg
